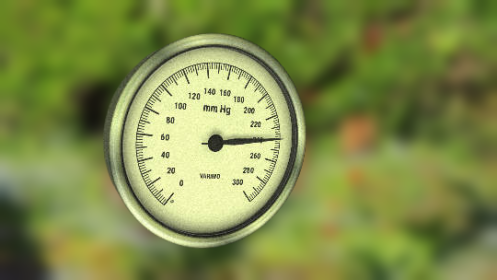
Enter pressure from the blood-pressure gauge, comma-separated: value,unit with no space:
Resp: 240,mmHg
